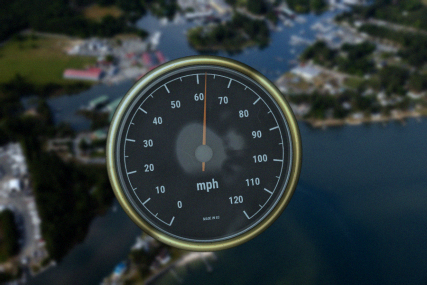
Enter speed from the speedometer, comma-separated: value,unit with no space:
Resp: 62.5,mph
